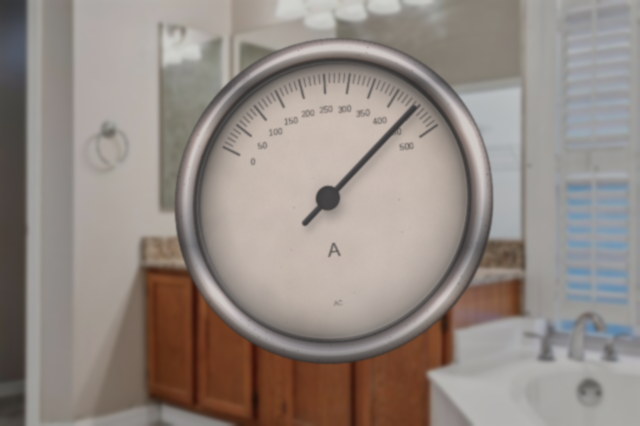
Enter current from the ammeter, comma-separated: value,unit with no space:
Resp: 450,A
